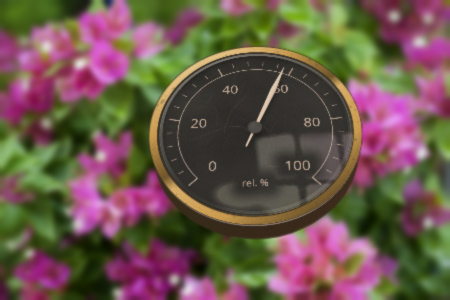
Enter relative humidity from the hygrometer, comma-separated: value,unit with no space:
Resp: 58,%
